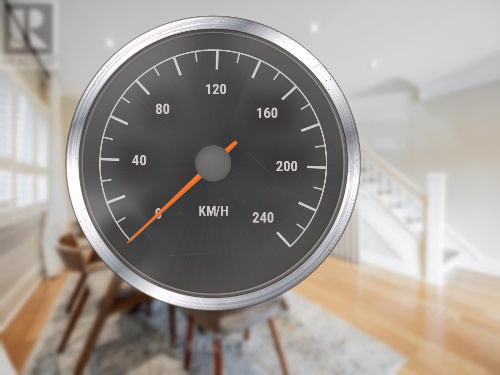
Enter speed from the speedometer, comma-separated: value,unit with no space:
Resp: 0,km/h
